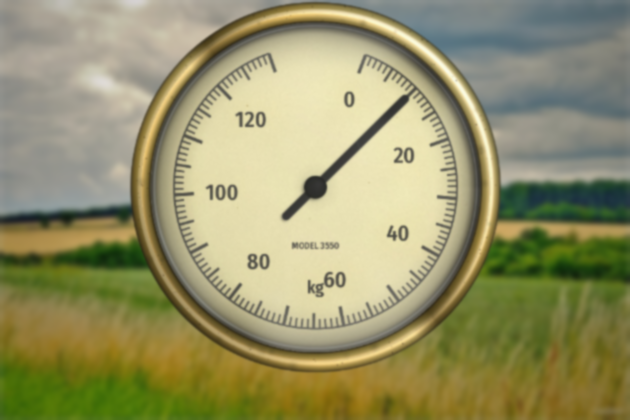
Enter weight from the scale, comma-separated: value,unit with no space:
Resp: 10,kg
